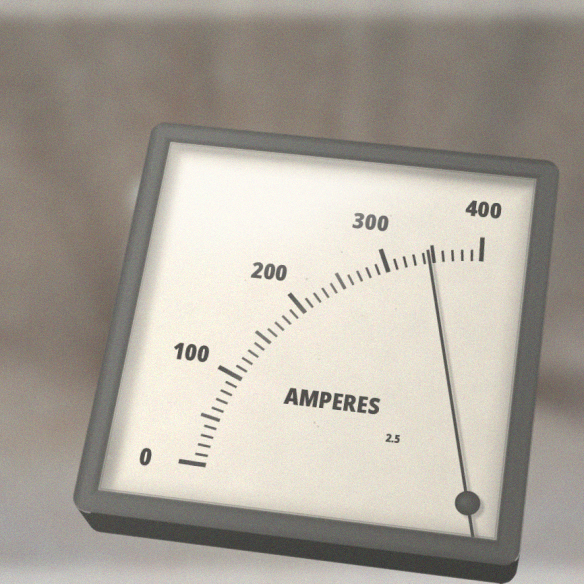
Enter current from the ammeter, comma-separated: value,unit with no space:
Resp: 345,A
